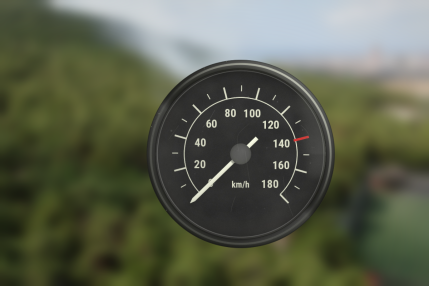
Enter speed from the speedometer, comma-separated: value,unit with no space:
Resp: 0,km/h
